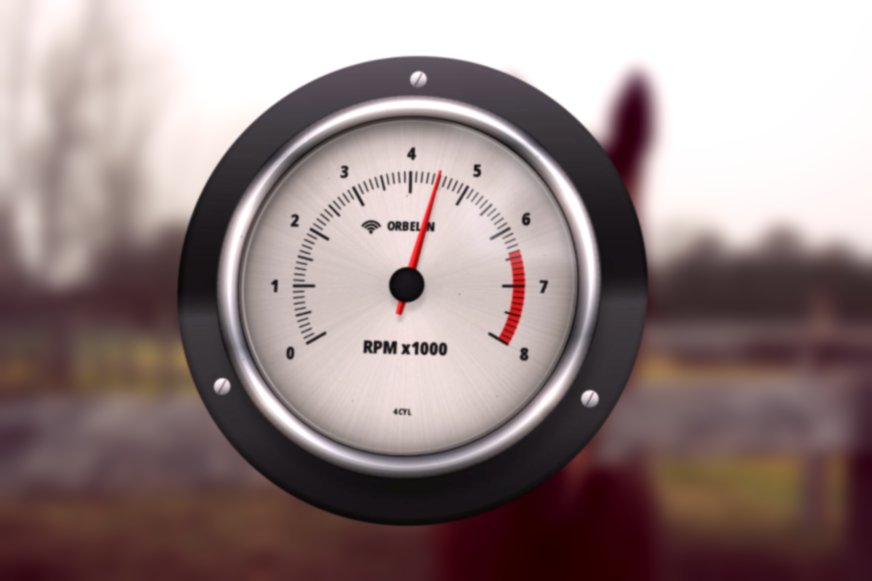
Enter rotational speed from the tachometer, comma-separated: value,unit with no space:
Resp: 4500,rpm
